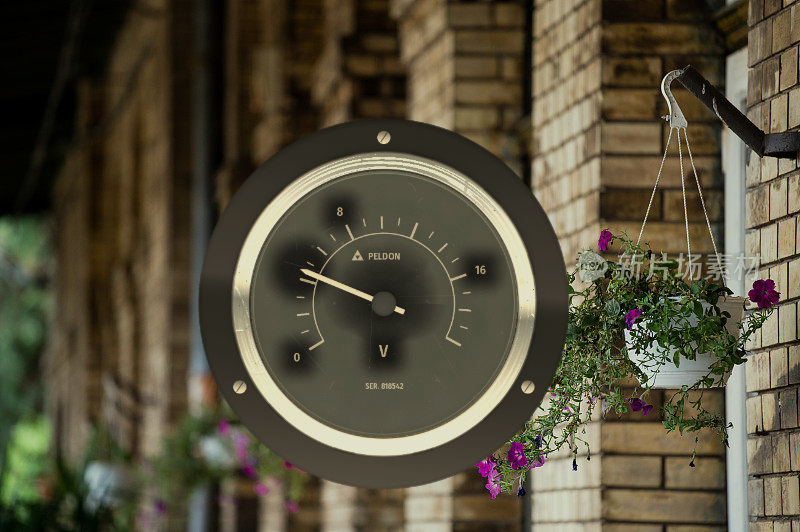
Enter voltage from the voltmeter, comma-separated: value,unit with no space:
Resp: 4.5,V
